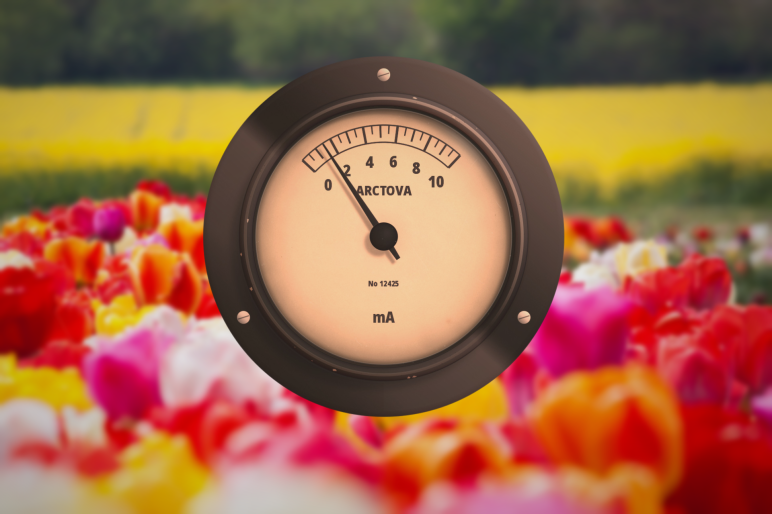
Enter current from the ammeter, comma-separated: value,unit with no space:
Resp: 1.5,mA
